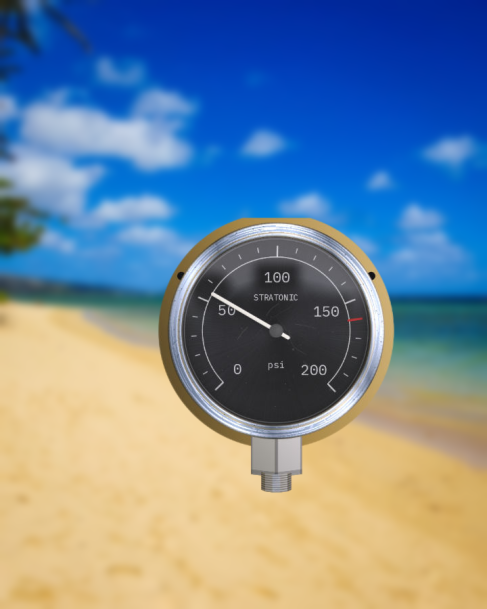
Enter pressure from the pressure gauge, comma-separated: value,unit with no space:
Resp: 55,psi
